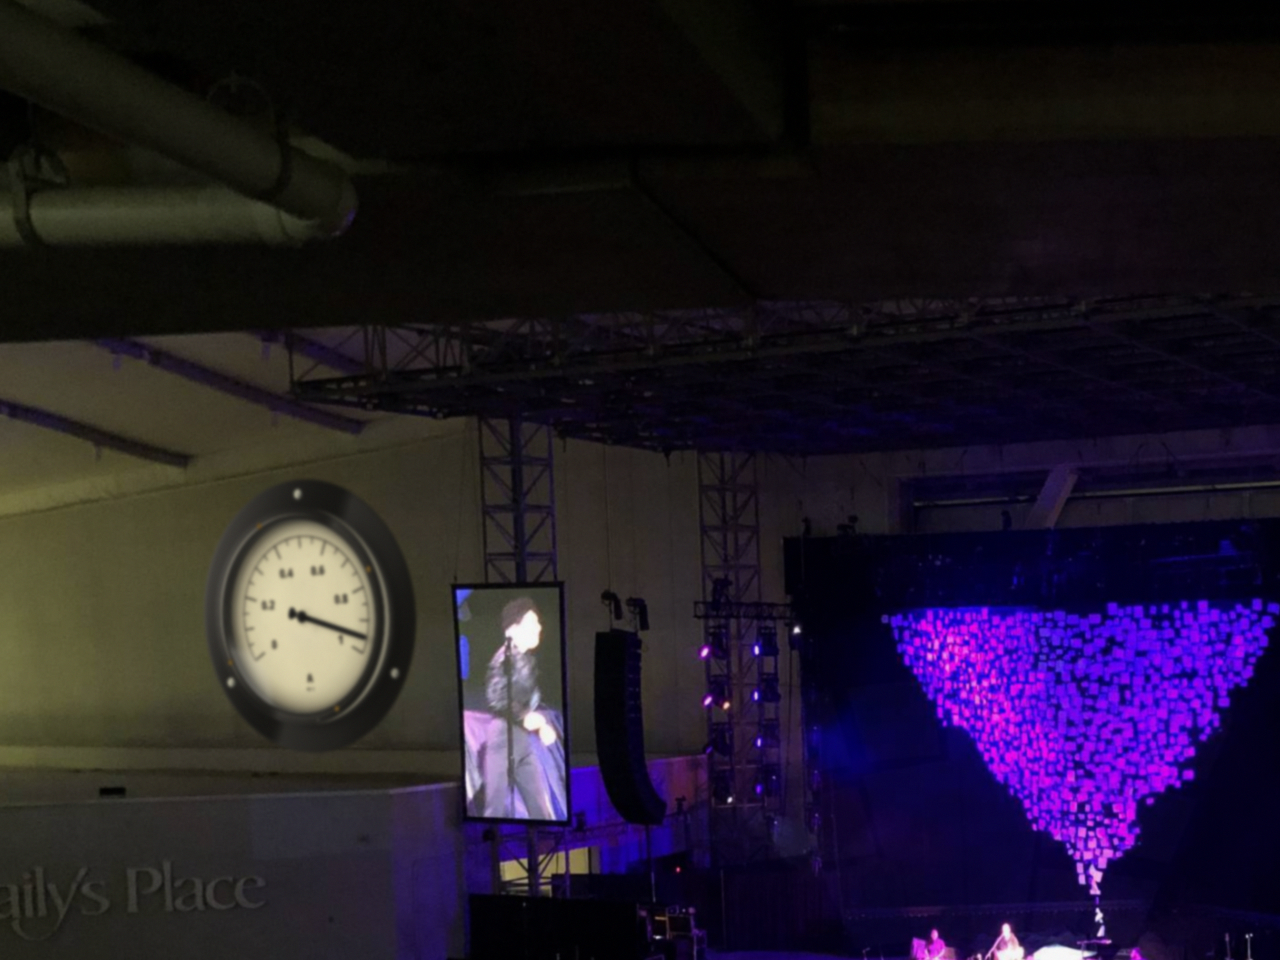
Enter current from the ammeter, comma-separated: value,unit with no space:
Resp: 0.95,A
